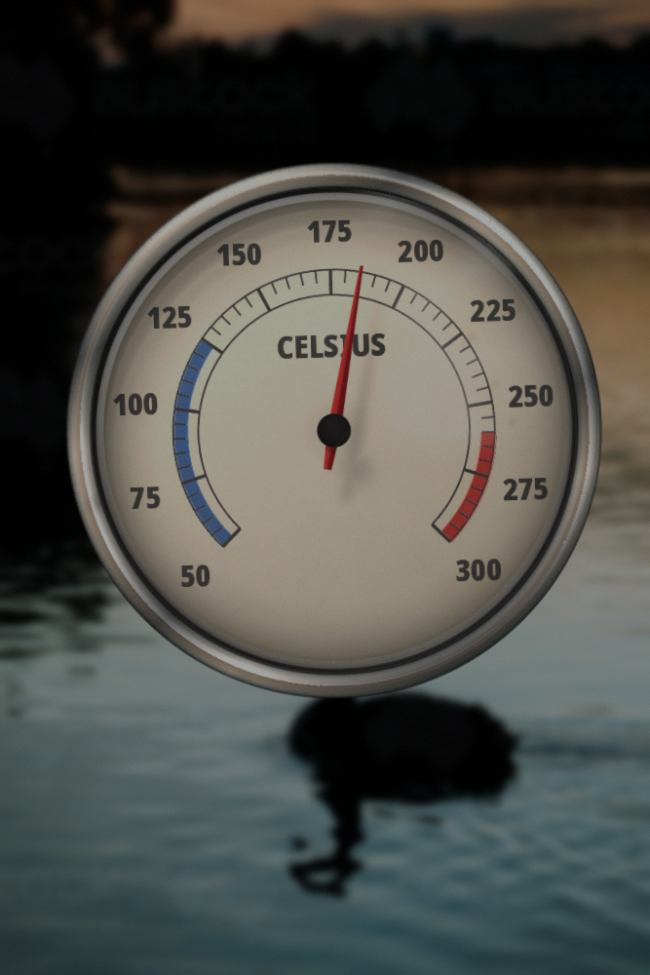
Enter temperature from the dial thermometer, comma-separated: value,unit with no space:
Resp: 185,°C
